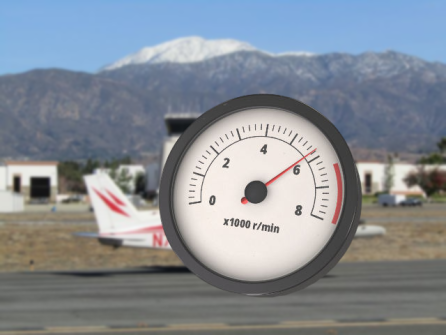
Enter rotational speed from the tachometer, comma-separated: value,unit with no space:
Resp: 5800,rpm
